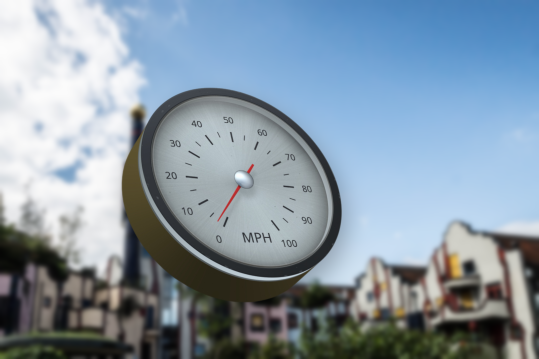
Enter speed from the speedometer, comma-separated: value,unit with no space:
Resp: 2.5,mph
